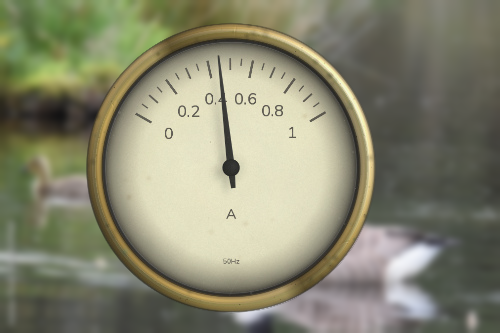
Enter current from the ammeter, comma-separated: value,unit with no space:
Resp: 0.45,A
